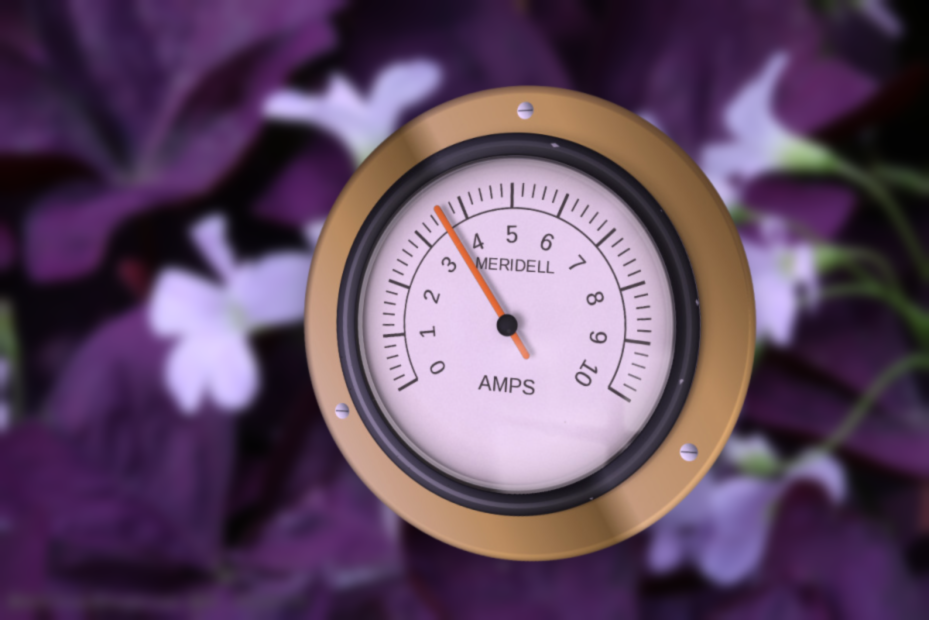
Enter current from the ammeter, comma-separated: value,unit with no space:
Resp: 3.6,A
